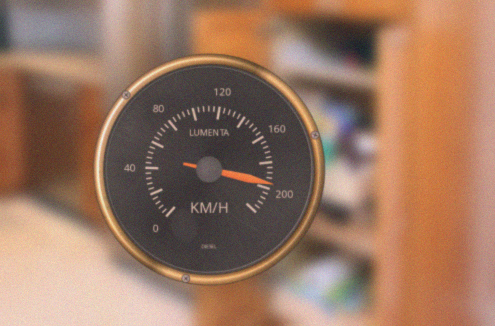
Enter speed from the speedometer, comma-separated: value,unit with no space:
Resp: 196,km/h
